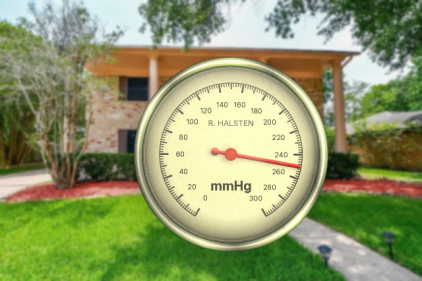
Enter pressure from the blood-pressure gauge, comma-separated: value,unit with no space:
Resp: 250,mmHg
